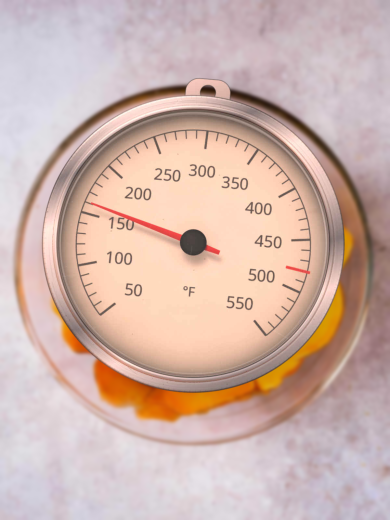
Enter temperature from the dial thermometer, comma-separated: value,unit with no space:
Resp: 160,°F
